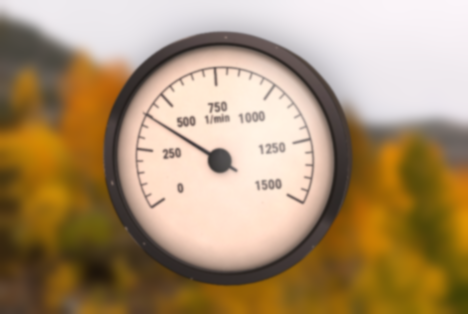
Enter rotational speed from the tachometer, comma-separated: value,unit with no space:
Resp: 400,rpm
